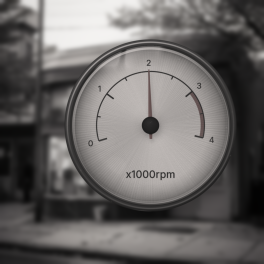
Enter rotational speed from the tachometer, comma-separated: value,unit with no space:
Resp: 2000,rpm
